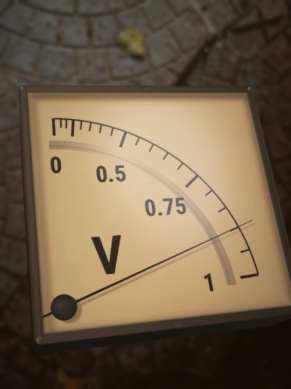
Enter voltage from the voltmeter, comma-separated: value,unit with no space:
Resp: 0.9,V
